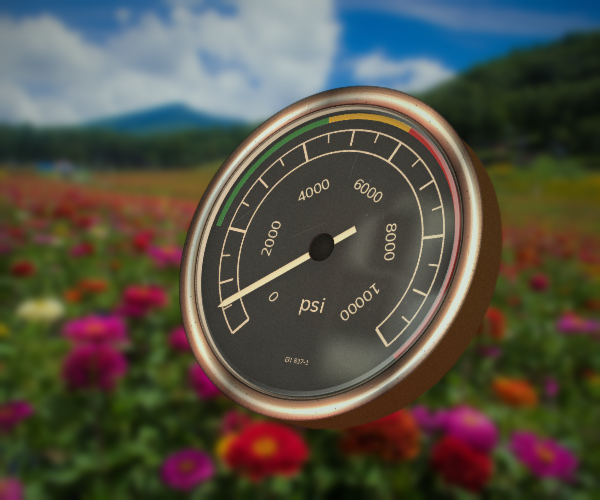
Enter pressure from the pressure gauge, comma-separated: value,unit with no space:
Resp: 500,psi
